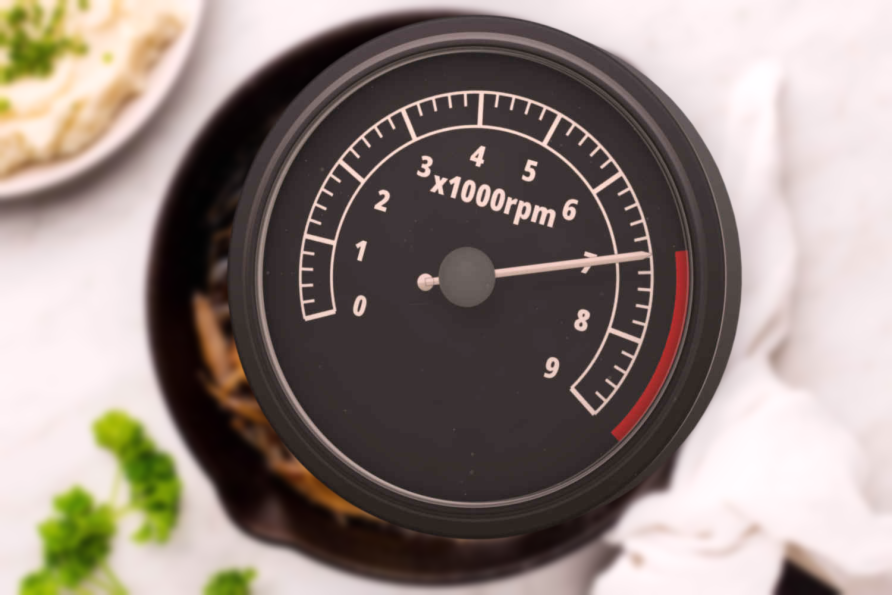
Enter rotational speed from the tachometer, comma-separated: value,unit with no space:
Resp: 7000,rpm
